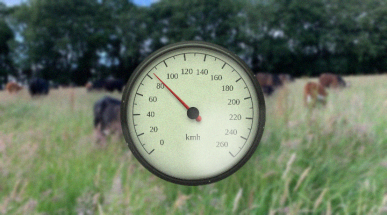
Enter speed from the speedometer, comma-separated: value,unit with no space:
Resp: 85,km/h
